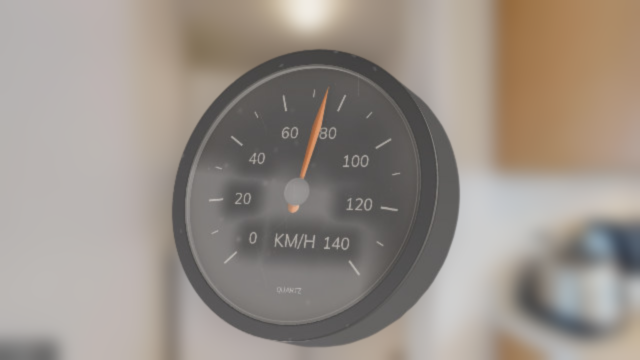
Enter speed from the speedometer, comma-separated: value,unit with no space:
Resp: 75,km/h
